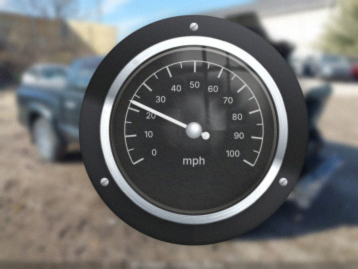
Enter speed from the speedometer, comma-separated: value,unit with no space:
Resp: 22.5,mph
